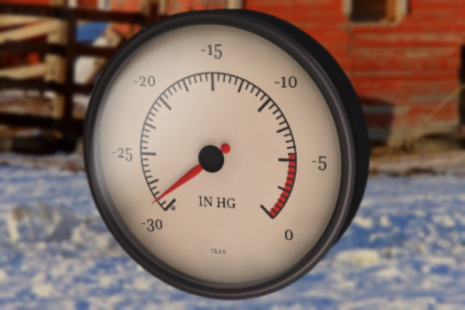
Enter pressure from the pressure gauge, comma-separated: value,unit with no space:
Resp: -29,inHg
